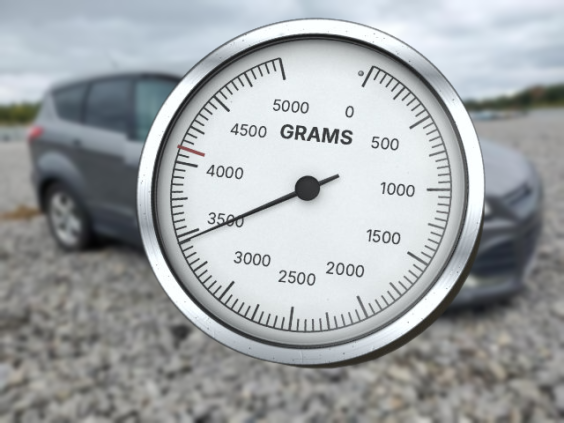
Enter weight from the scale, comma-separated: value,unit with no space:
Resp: 3450,g
